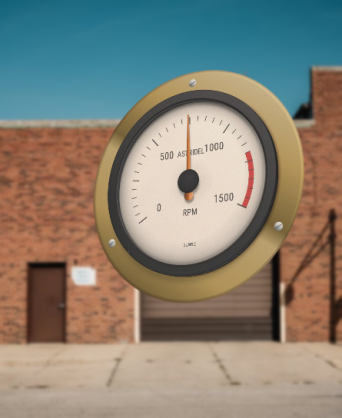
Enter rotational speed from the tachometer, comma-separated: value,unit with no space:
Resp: 750,rpm
